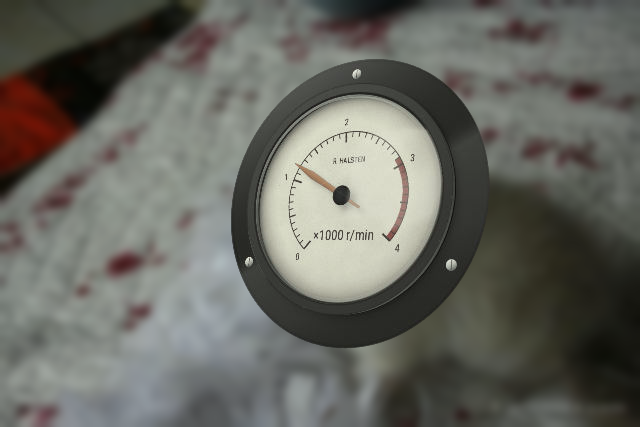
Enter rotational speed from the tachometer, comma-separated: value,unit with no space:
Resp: 1200,rpm
